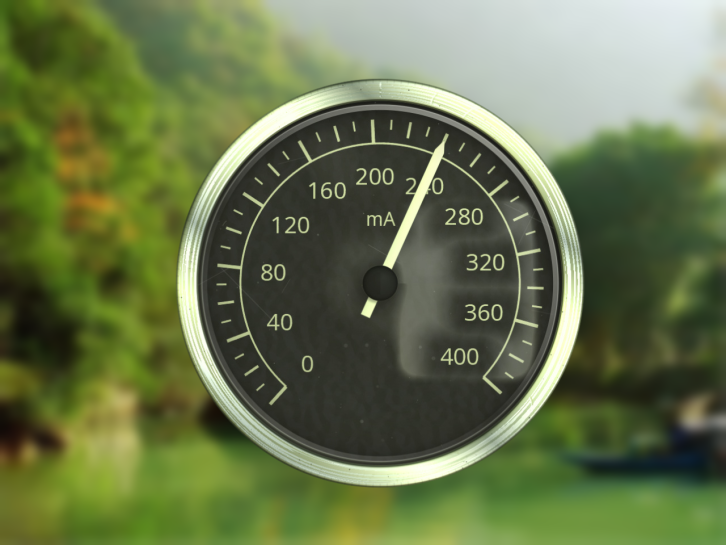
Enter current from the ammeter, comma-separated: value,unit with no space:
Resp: 240,mA
